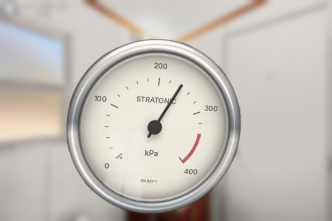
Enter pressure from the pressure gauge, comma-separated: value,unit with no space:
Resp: 240,kPa
